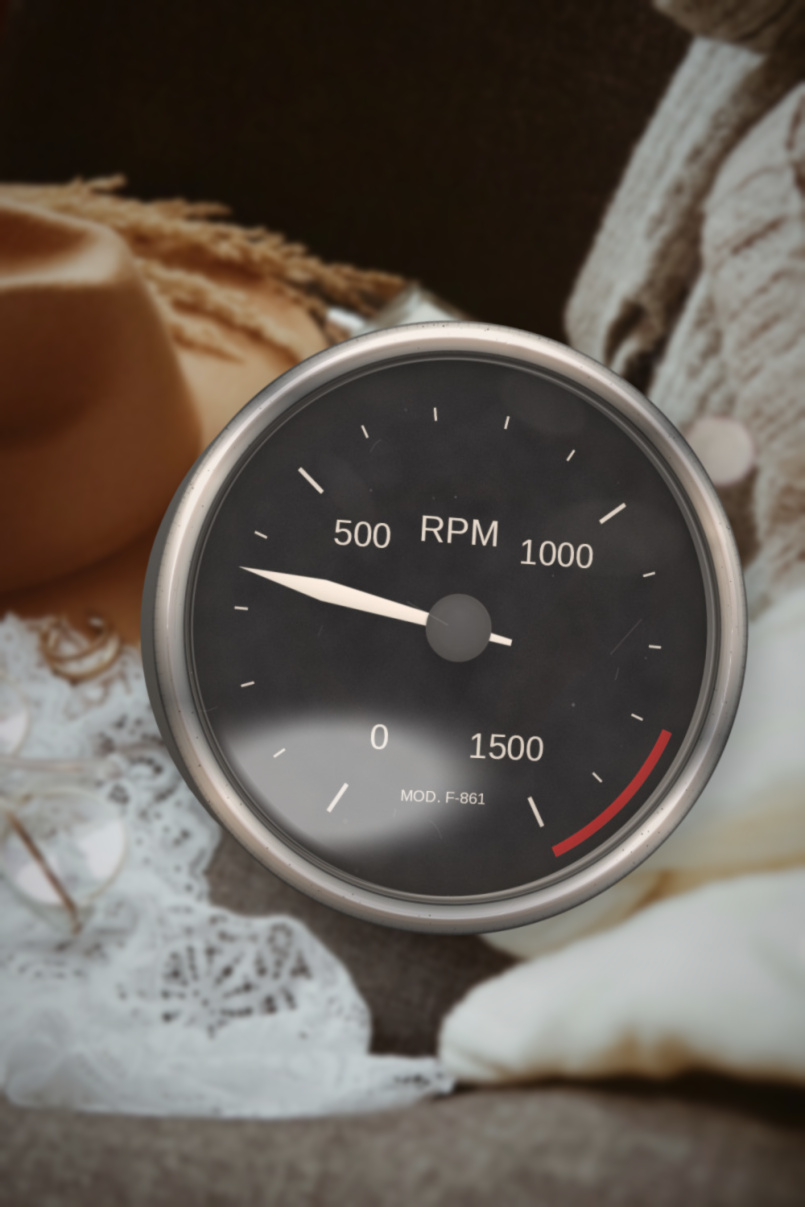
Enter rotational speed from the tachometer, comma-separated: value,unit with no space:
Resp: 350,rpm
